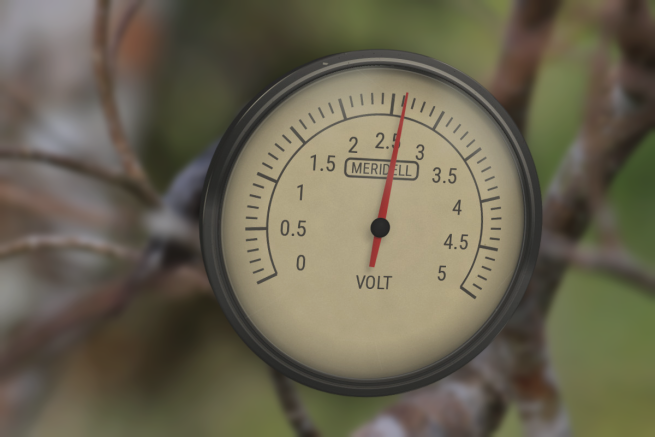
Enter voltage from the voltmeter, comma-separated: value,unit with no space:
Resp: 2.6,V
